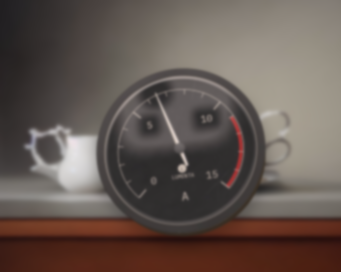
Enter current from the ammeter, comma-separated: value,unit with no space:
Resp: 6.5,A
